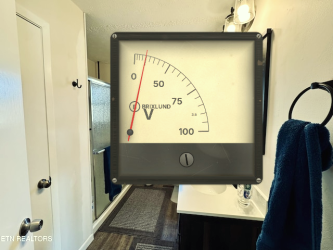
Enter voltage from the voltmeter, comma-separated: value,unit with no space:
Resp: 25,V
